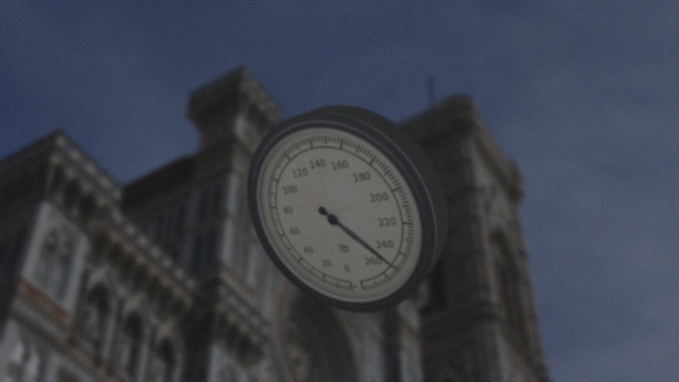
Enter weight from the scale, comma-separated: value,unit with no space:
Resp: 250,lb
